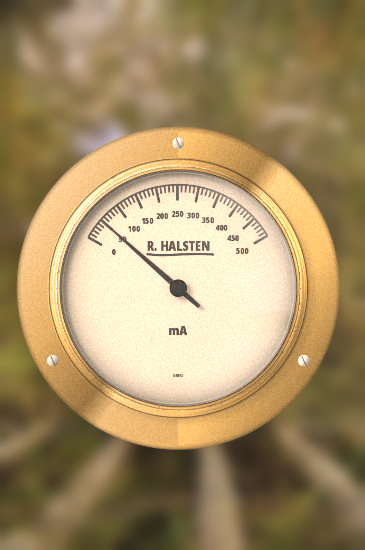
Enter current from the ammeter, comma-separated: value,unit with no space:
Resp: 50,mA
